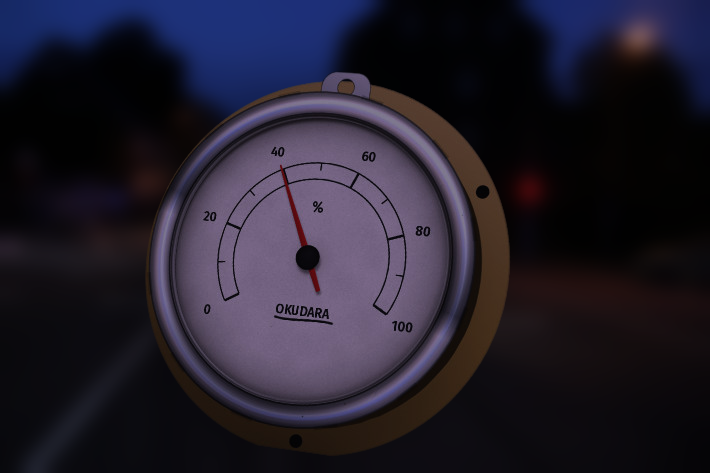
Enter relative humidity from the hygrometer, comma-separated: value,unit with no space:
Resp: 40,%
